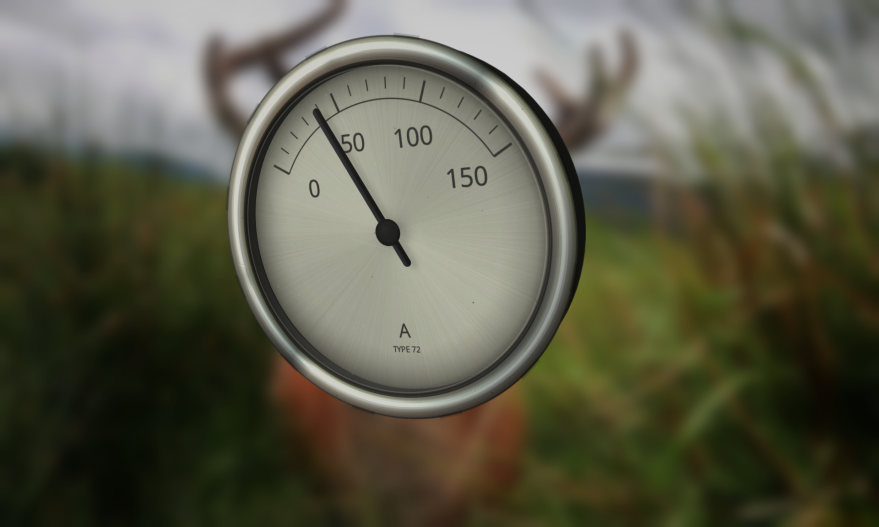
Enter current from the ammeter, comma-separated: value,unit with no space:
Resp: 40,A
